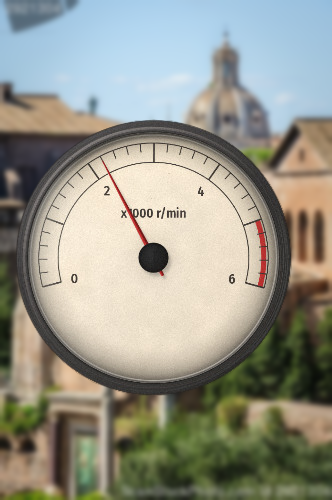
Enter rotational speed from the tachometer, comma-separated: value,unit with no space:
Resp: 2200,rpm
